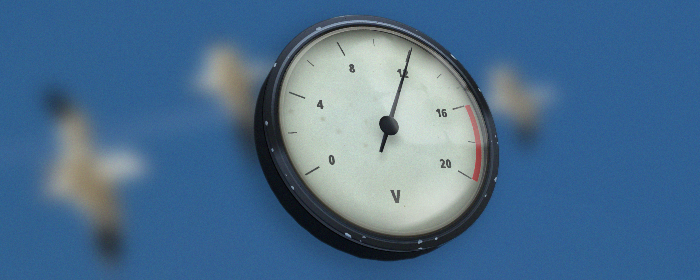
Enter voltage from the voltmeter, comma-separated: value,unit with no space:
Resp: 12,V
